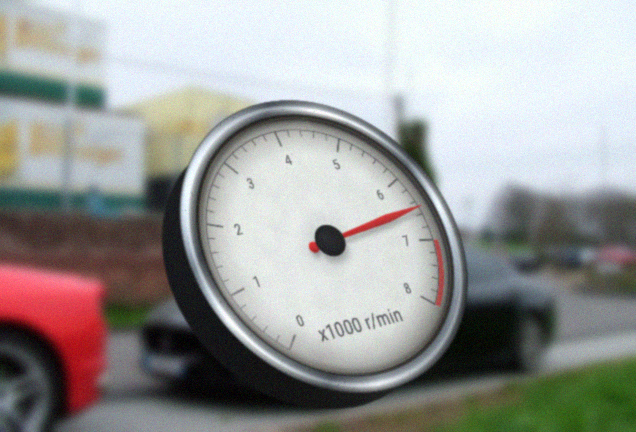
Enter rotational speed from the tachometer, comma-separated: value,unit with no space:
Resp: 6500,rpm
